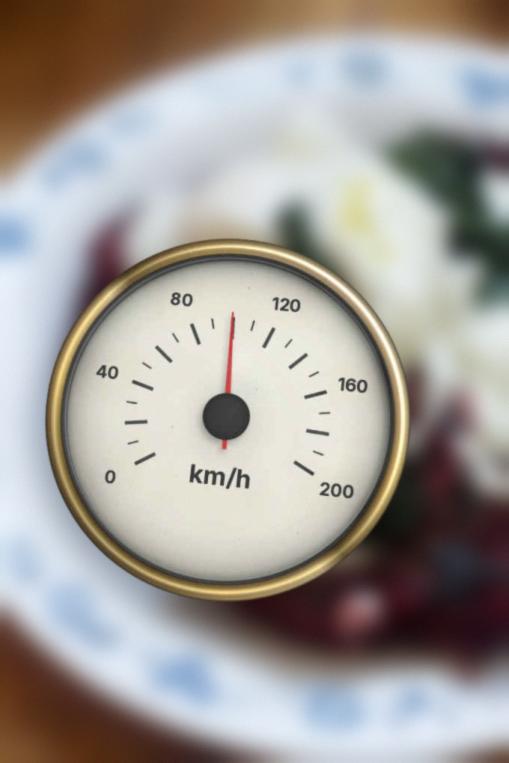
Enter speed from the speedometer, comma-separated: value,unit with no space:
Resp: 100,km/h
